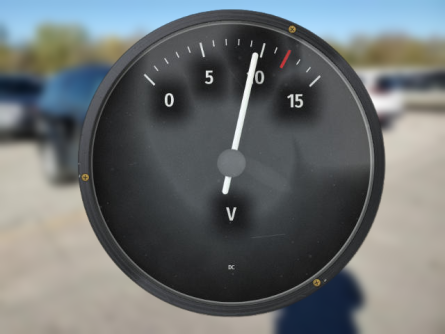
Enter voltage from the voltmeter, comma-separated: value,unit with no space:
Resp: 9.5,V
